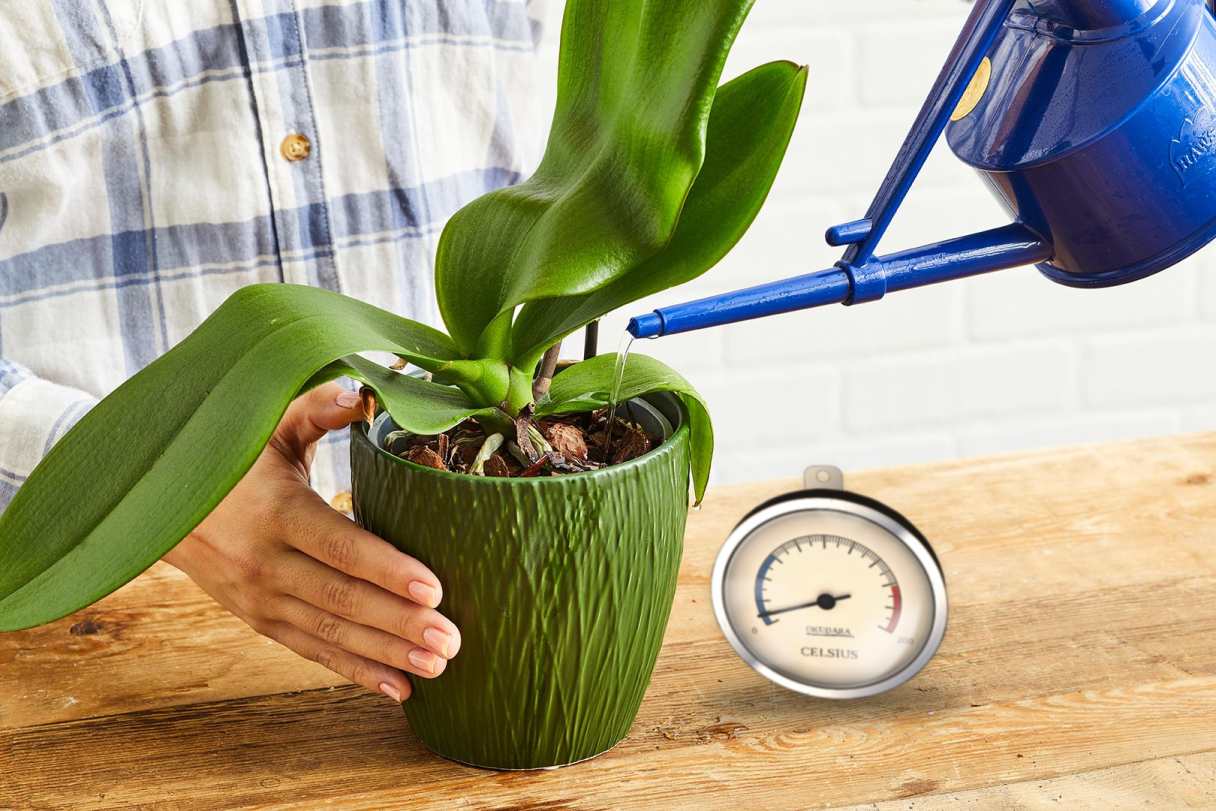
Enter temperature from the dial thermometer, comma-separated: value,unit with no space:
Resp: 10,°C
